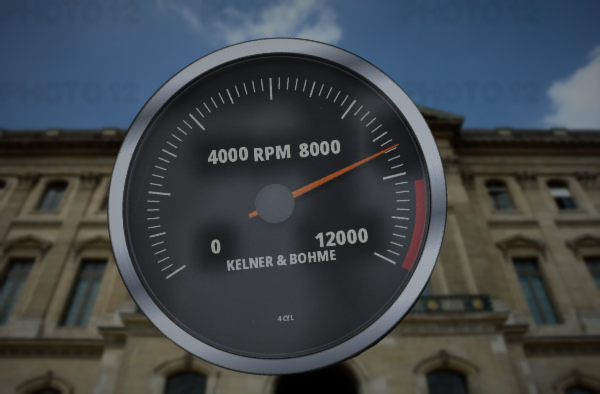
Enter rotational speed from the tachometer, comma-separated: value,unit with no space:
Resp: 9400,rpm
